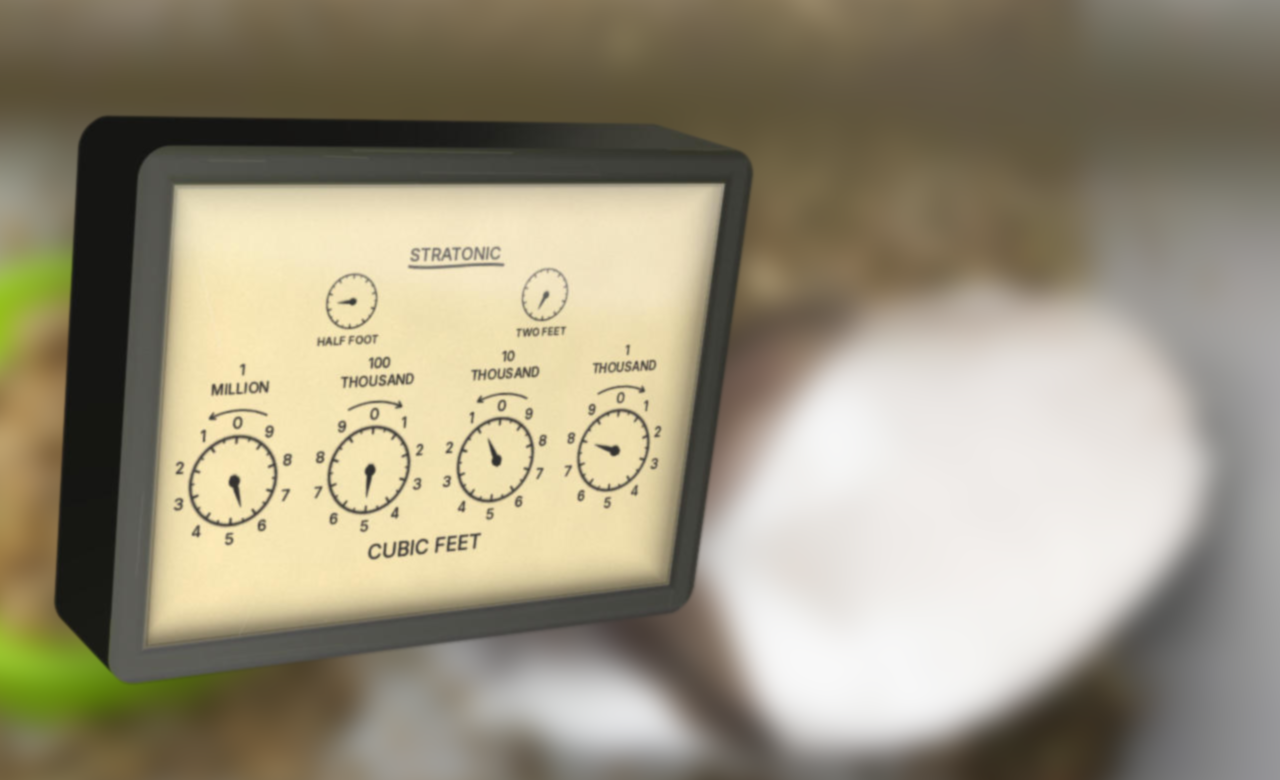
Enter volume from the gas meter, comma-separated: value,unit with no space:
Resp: 550800,ft³
